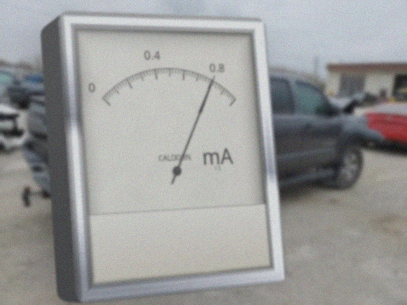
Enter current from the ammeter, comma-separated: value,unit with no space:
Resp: 0.8,mA
